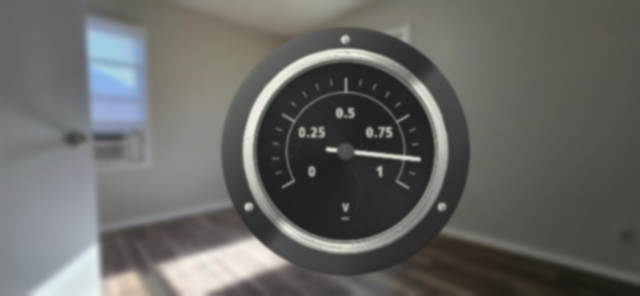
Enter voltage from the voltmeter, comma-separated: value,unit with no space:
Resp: 0.9,V
